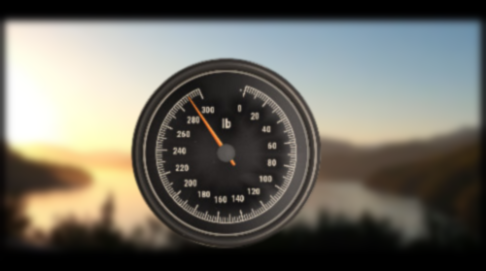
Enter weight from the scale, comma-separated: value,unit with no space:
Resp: 290,lb
